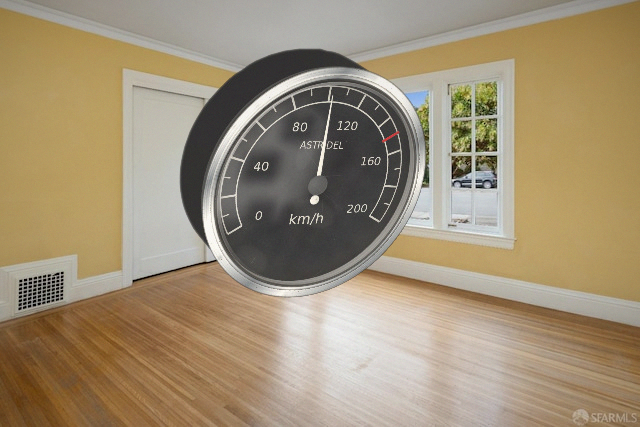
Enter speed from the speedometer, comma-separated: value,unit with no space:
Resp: 100,km/h
